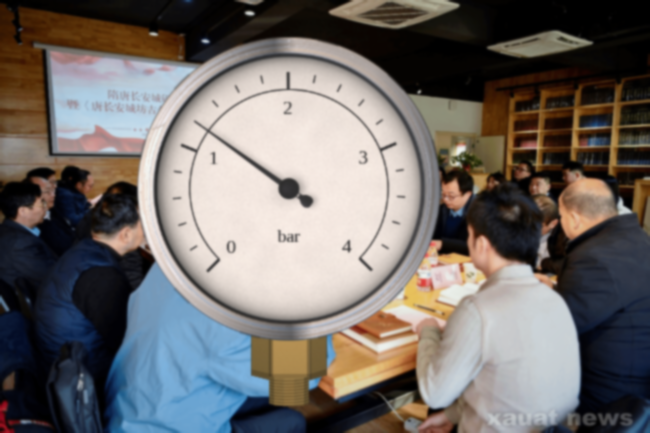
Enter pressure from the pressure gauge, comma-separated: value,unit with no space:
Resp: 1.2,bar
